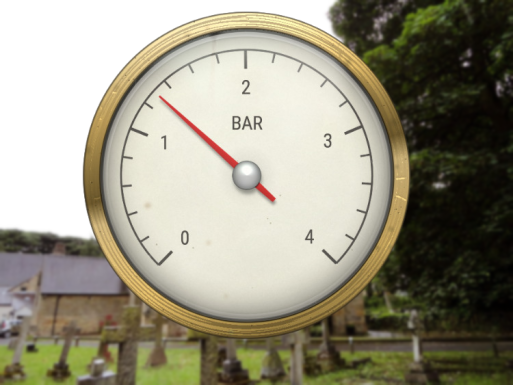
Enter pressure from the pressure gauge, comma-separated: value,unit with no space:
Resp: 1.3,bar
